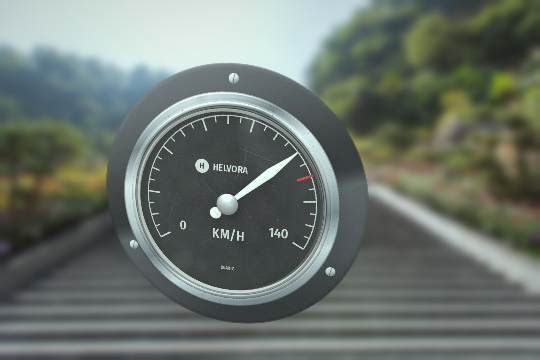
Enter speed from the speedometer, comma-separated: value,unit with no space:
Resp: 100,km/h
